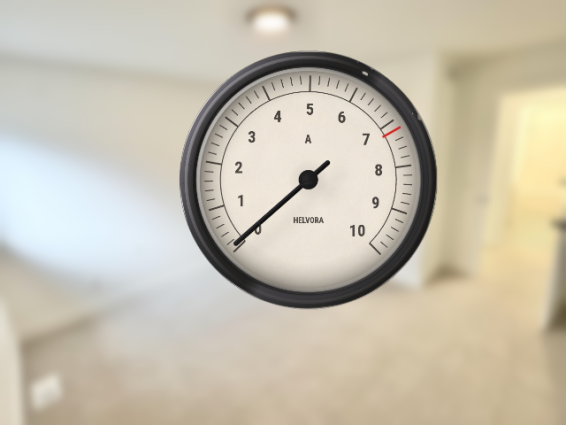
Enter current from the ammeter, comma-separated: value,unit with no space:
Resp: 0.1,A
